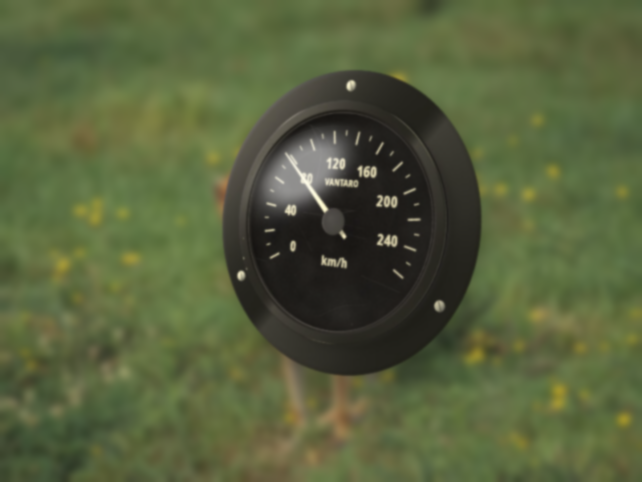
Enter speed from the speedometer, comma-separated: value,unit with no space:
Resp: 80,km/h
